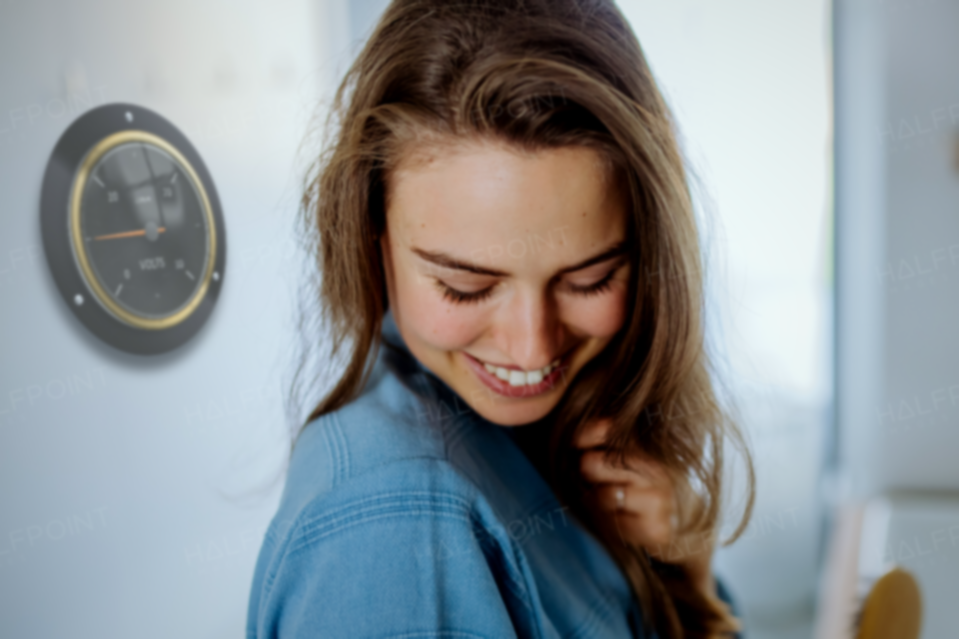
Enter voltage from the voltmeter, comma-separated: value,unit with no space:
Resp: 5,V
